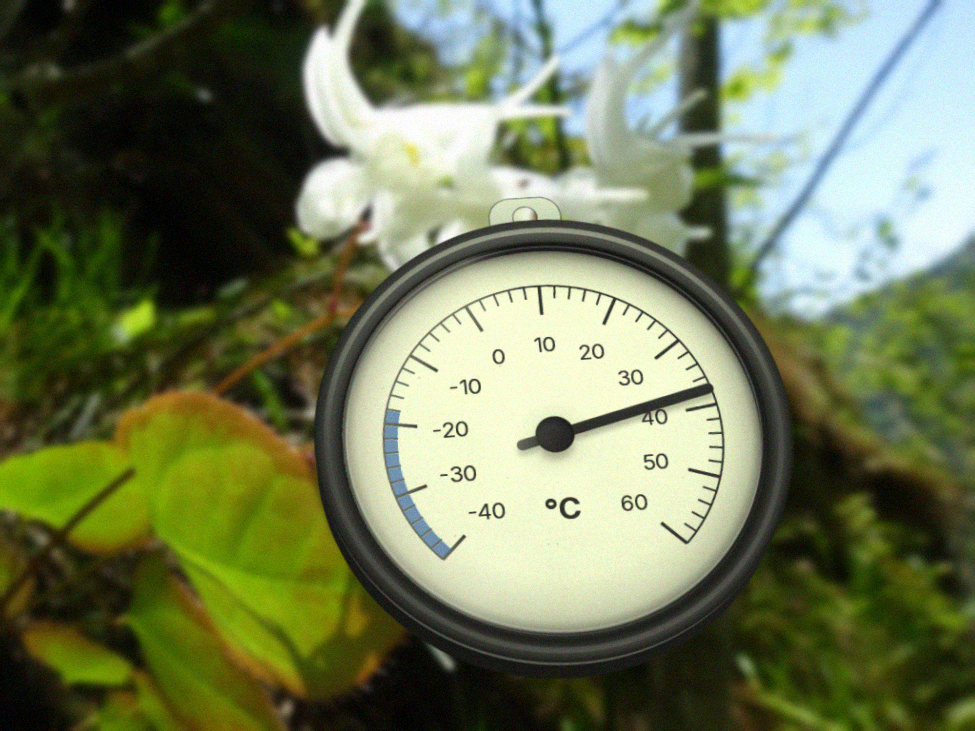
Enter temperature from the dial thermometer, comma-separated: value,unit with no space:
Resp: 38,°C
